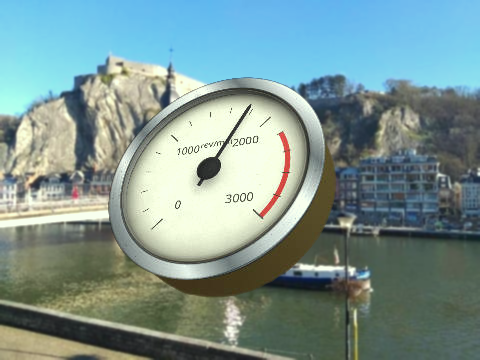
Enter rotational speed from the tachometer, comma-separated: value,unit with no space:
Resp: 1800,rpm
